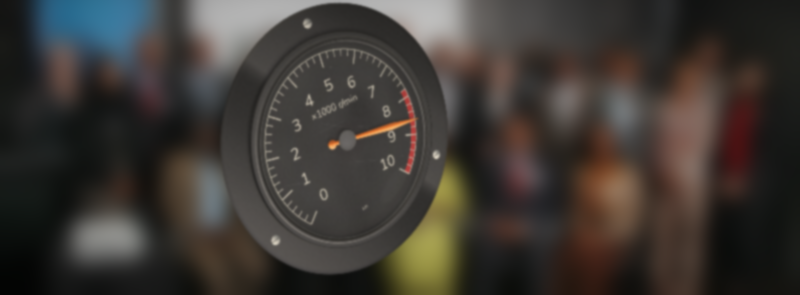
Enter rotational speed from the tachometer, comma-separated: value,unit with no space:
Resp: 8600,rpm
